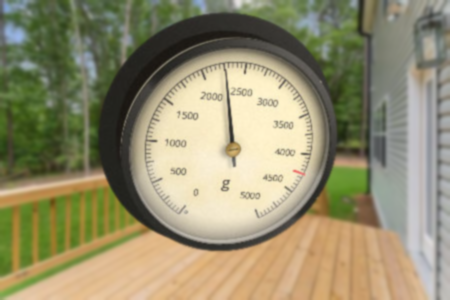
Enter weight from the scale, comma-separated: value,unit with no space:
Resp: 2250,g
